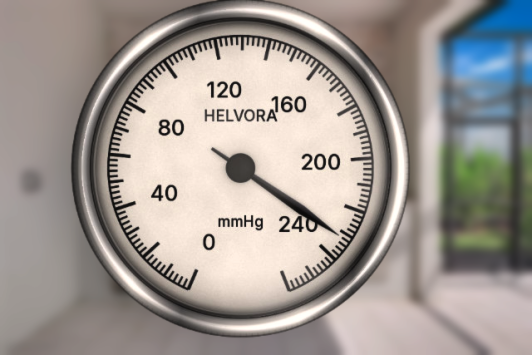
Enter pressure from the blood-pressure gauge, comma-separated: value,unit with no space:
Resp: 232,mmHg
